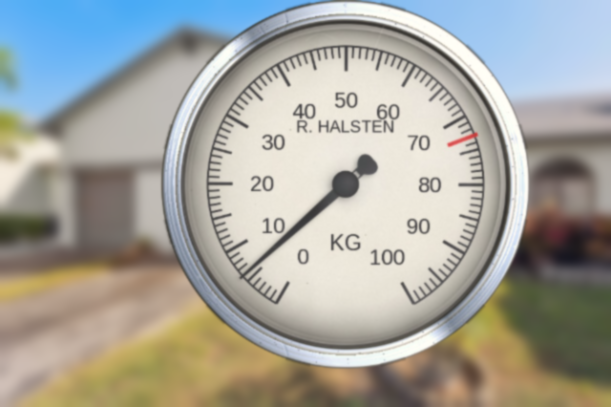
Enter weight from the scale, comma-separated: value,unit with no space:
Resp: 6,kg
